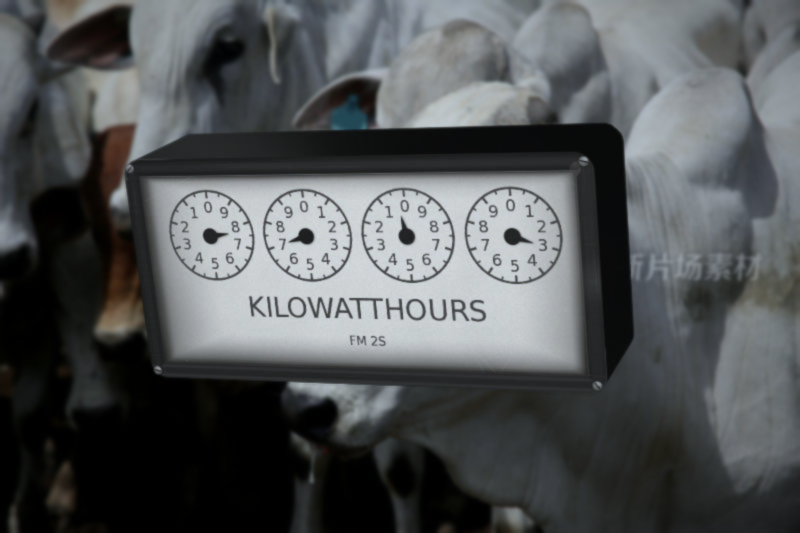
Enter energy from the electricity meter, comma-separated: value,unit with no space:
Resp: 7703,kWh
